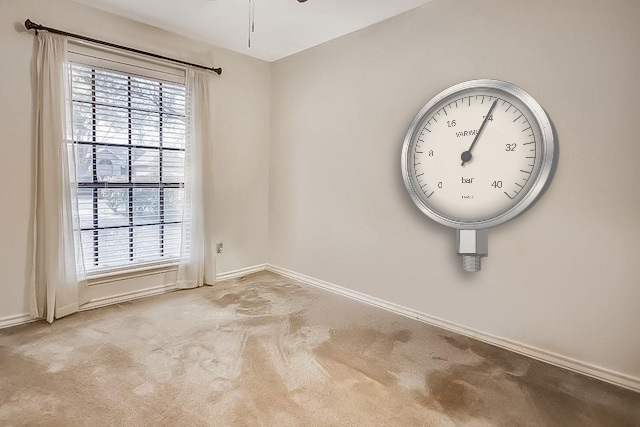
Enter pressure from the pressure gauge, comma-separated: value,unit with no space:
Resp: 24,bar
